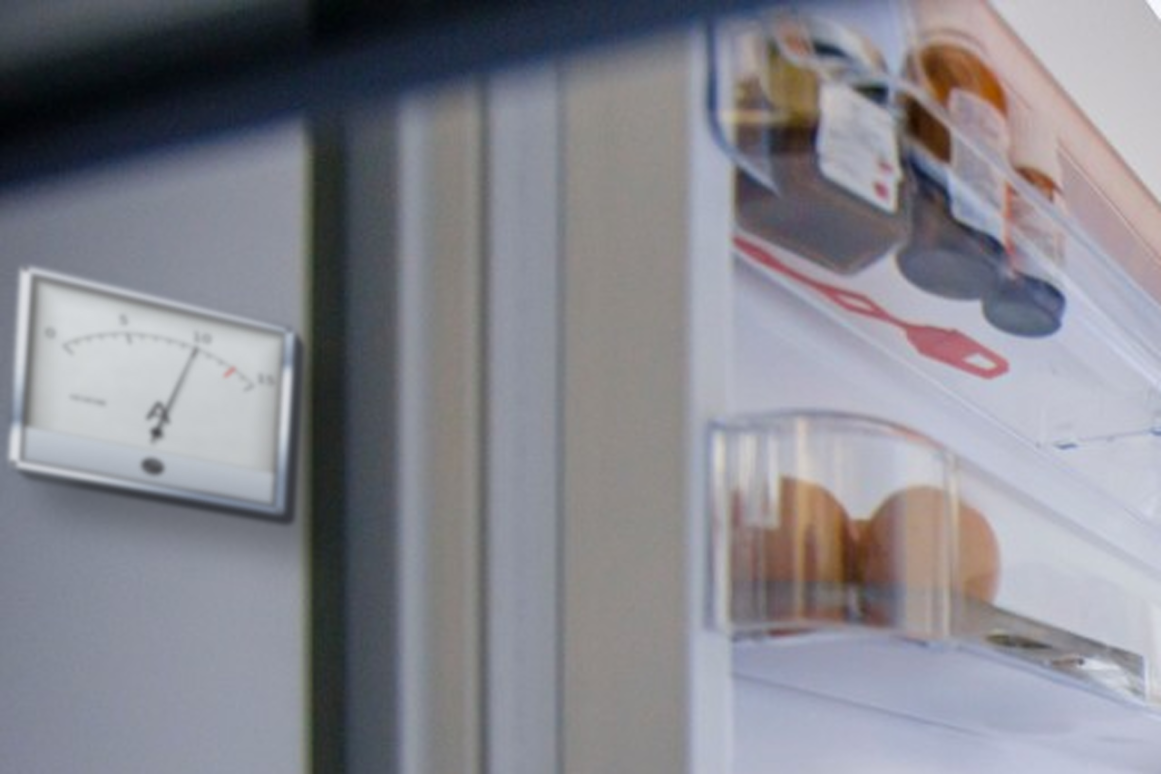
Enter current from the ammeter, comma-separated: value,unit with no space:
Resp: 10,A
